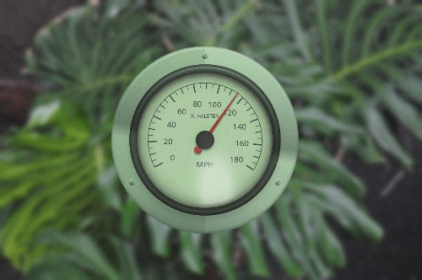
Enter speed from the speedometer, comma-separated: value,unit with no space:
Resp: 115,mph
